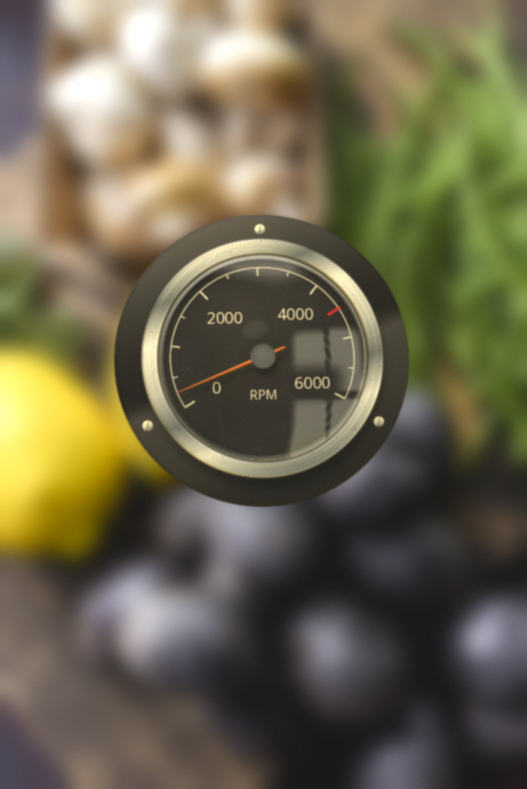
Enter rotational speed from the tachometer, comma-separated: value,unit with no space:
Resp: 250,rpm
